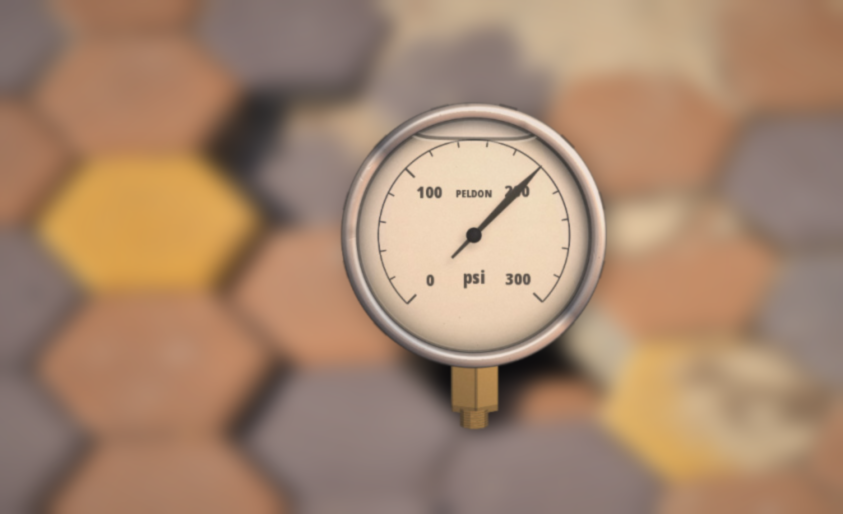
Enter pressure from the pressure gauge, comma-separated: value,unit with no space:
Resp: 200,psi
